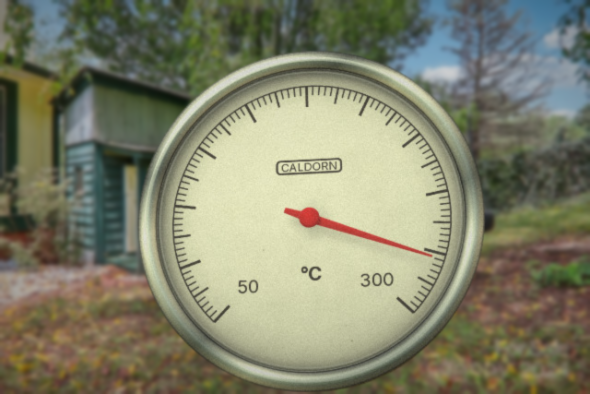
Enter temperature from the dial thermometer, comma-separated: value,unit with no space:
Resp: 277.5,°C
